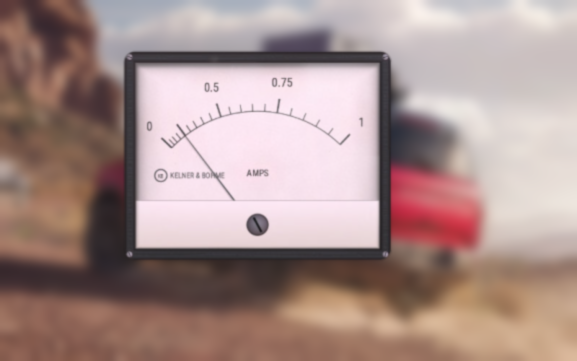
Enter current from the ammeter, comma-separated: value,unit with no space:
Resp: 0.25,A
